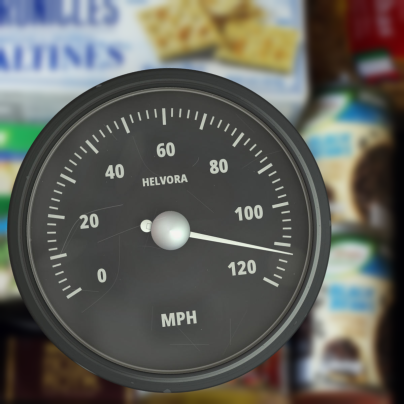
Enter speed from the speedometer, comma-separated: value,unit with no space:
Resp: 112,mph
